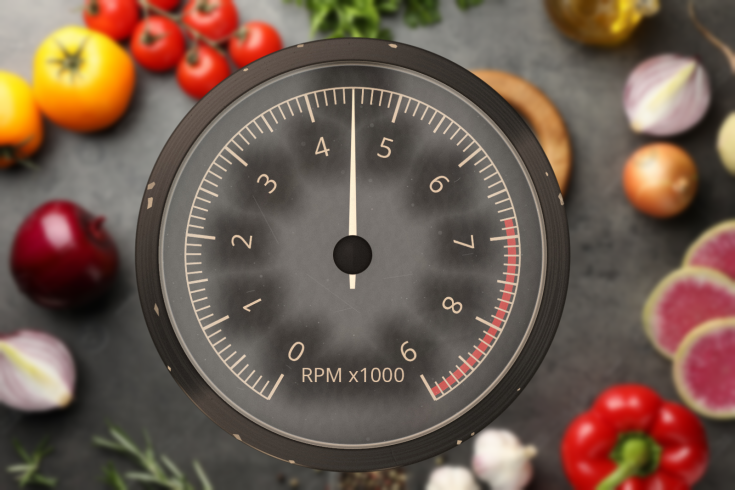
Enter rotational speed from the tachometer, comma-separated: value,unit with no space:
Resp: 4500,rpm
